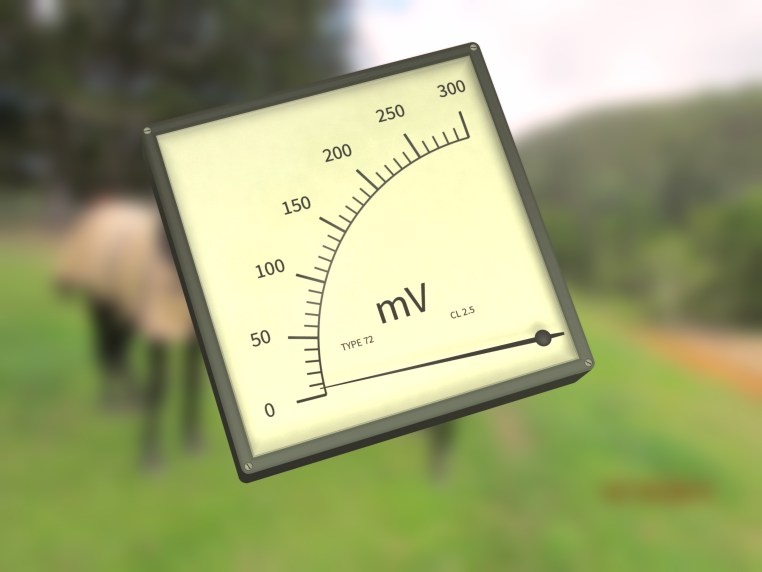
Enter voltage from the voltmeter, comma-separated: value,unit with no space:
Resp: 5,mV
